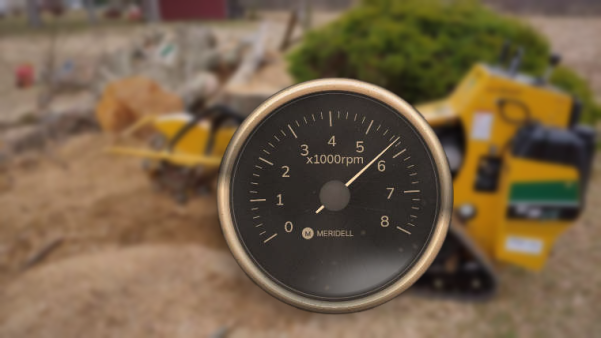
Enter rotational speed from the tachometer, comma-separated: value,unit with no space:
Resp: 5700,rpm
